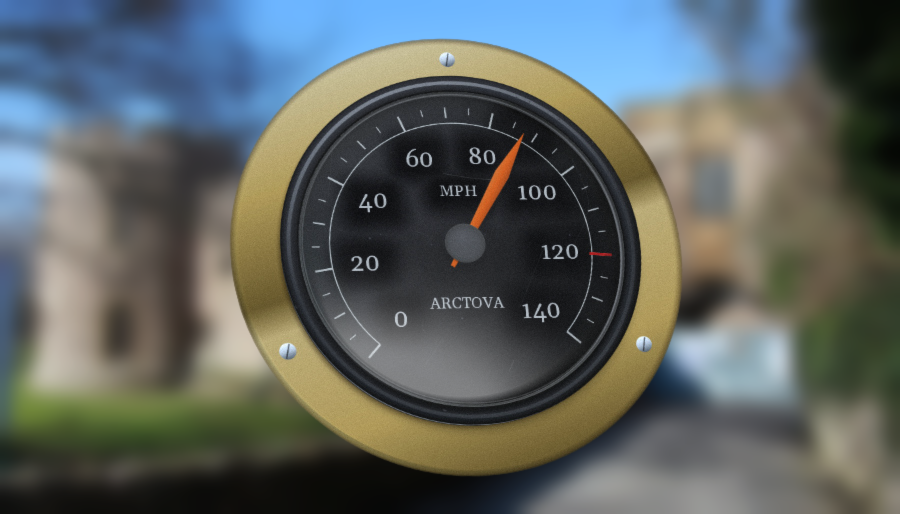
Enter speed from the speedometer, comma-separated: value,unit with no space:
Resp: 87.5,mph
